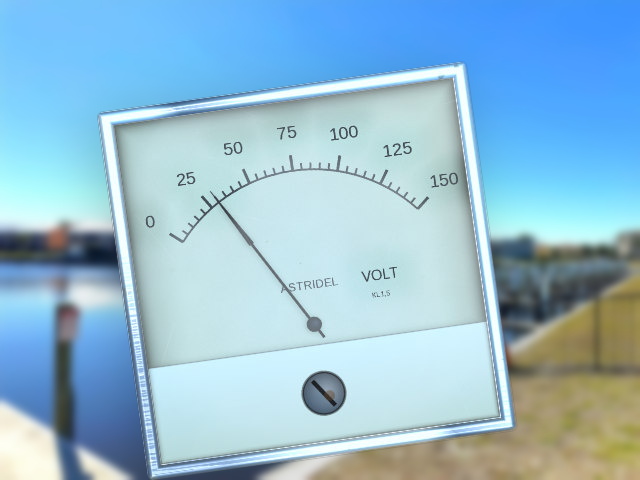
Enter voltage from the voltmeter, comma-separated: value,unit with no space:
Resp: 30,V
